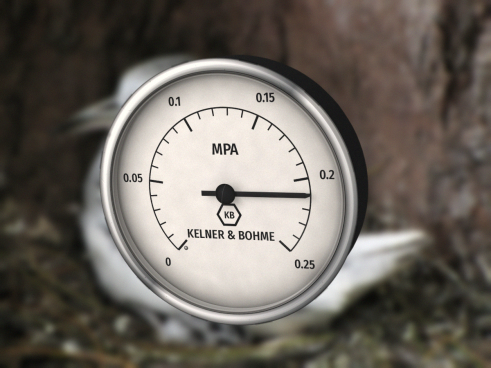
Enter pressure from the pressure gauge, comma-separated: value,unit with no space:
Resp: 0.21,MPa
